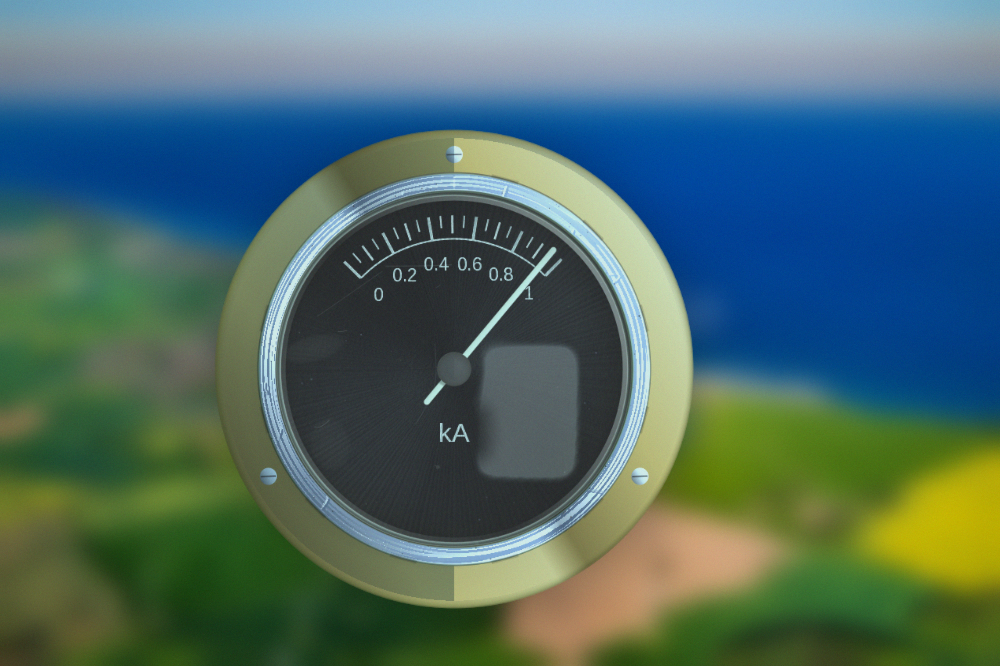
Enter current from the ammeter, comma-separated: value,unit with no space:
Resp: 0.95,kA
